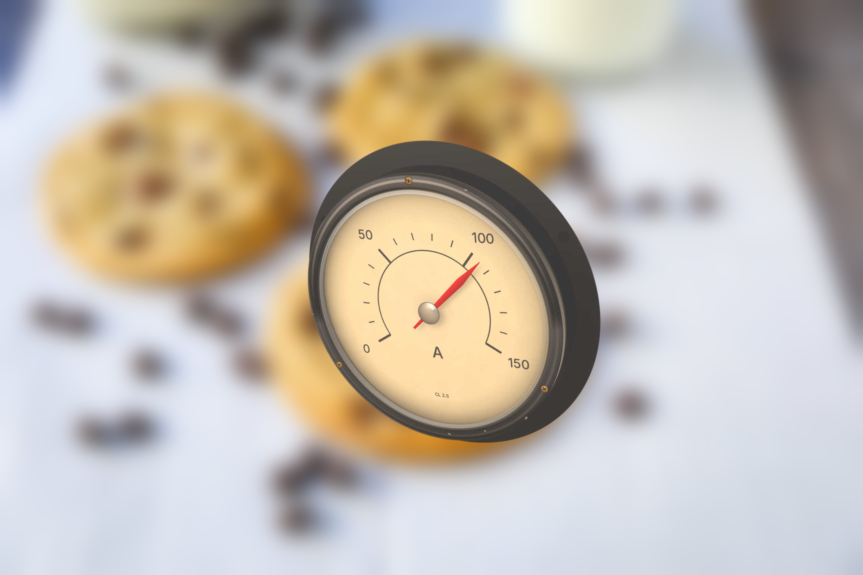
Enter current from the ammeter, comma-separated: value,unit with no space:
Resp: 105,A
